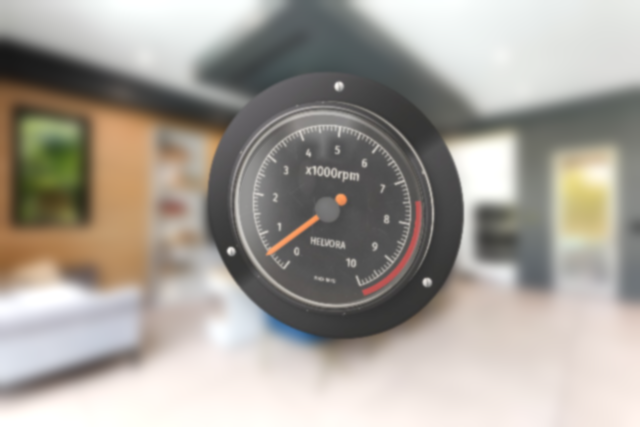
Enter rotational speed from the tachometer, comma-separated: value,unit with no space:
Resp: 500,rpm
